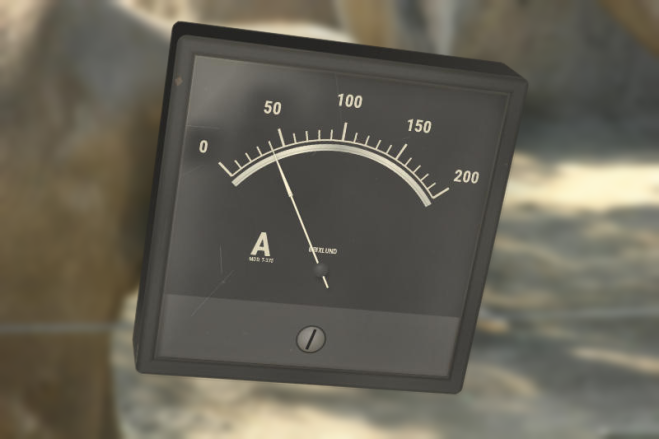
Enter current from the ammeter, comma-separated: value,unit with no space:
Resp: 40,A
